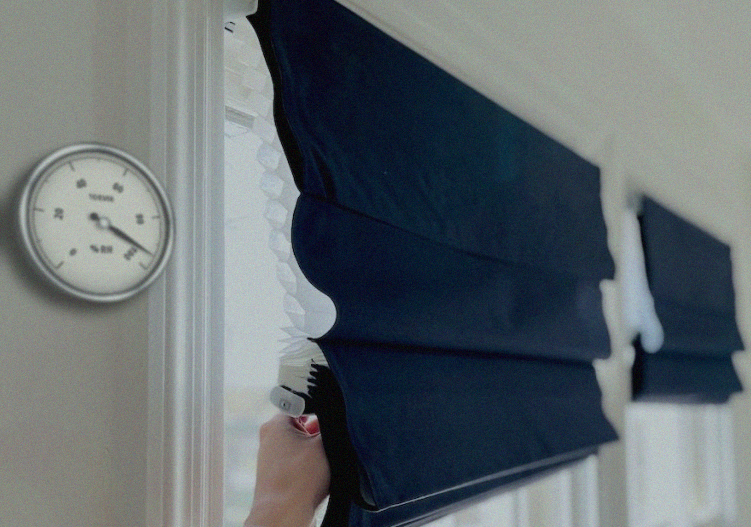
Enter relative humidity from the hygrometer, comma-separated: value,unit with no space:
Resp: 95,%
